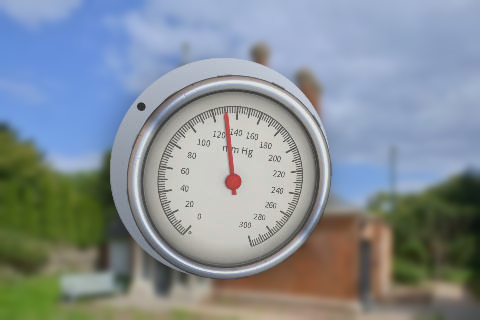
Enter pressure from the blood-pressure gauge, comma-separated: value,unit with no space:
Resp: 130,mmHg
